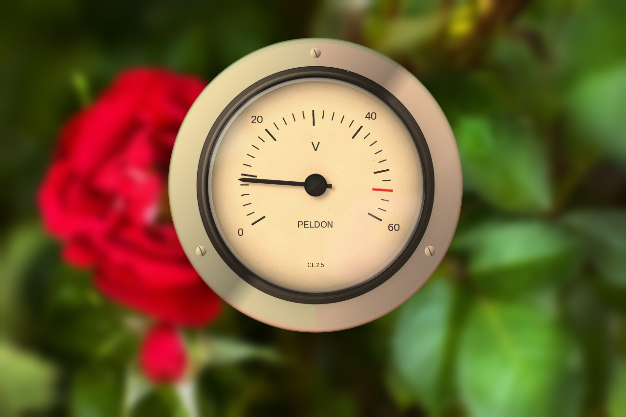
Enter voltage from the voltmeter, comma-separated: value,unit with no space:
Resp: 9,V
